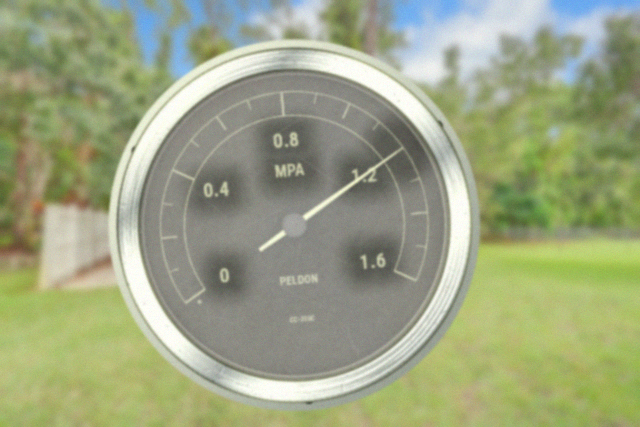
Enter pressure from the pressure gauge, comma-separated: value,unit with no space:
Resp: 1.2,MPa
